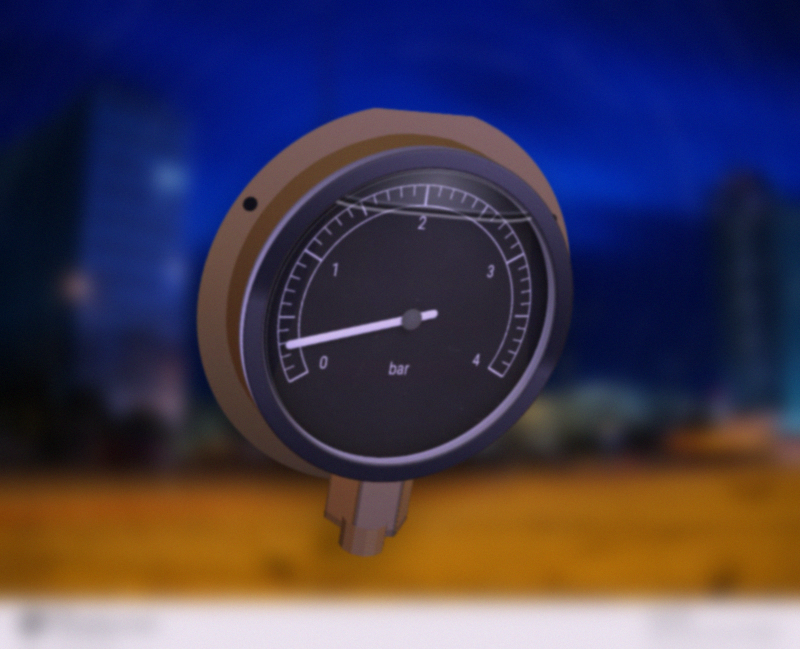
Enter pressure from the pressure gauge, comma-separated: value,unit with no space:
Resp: 0.3,bar
